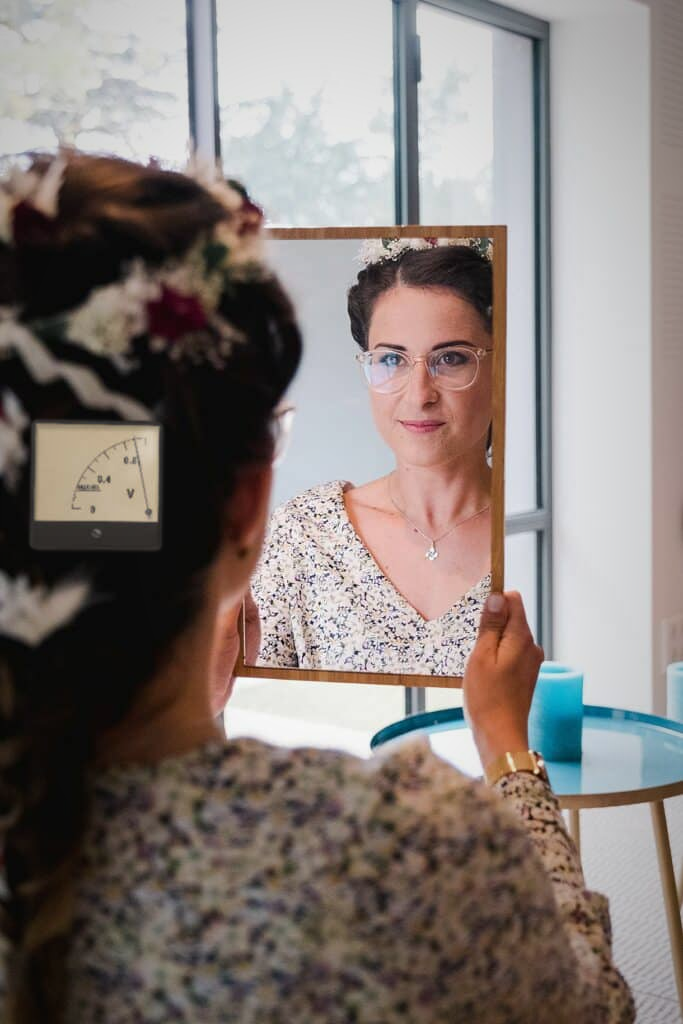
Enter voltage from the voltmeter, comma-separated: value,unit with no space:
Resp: 0.9,V
